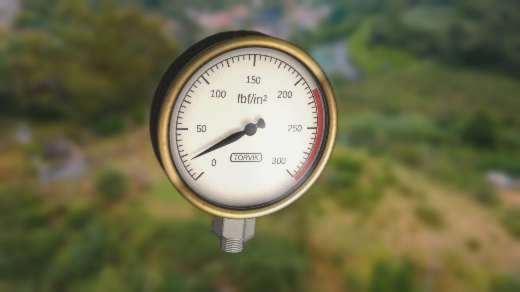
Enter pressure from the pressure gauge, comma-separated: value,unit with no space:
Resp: 20,psi
